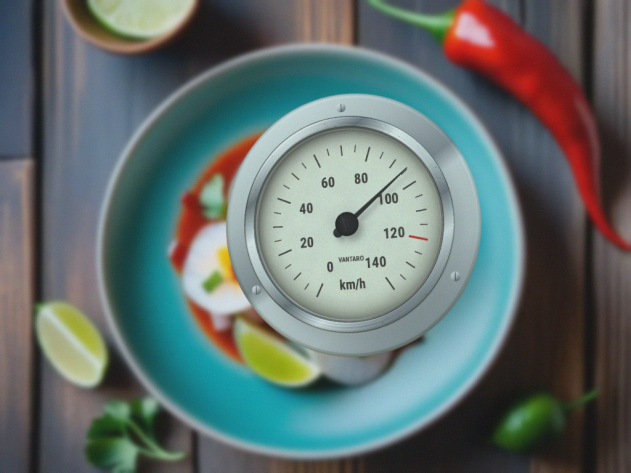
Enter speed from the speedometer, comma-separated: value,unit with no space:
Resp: 95,km/h
